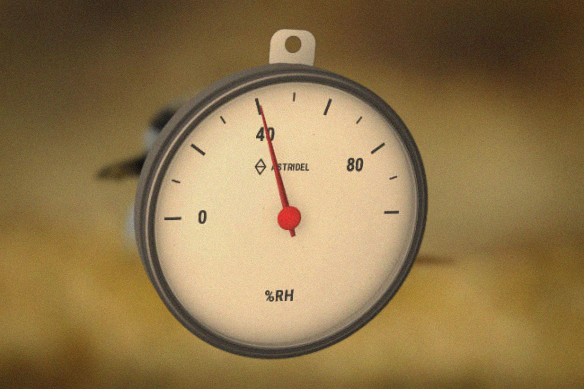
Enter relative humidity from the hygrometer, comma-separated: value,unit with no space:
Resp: 40,%
